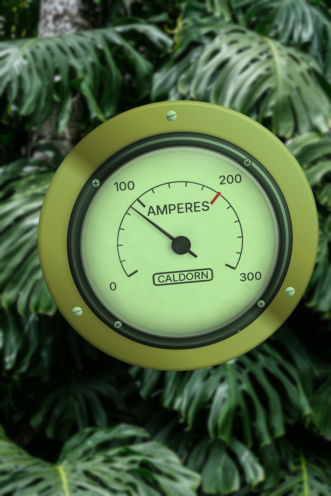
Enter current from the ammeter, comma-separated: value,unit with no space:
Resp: 90,A
